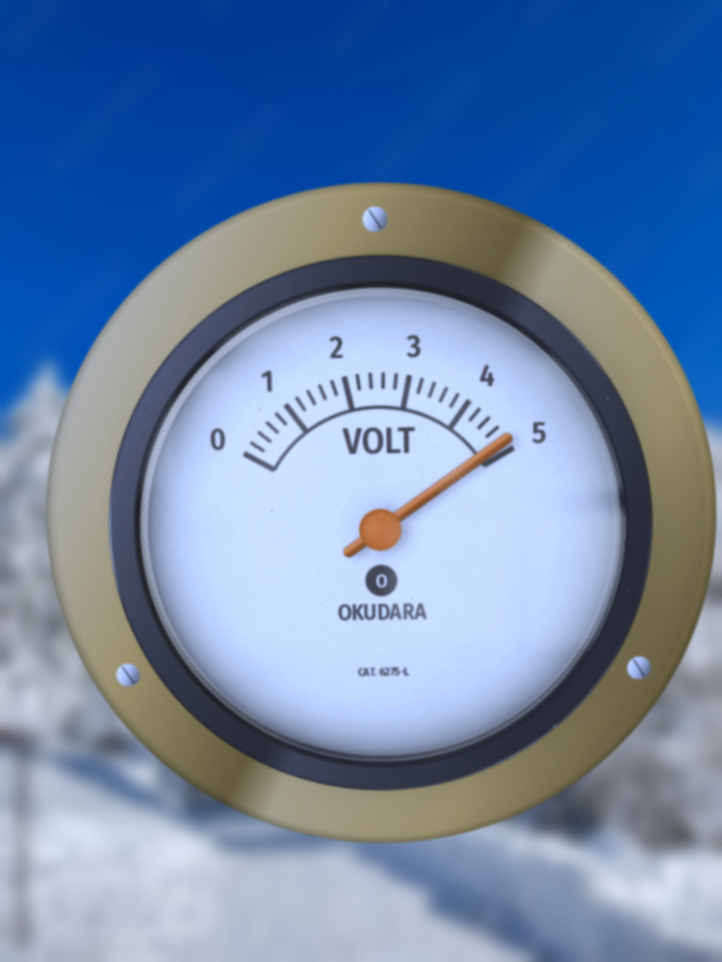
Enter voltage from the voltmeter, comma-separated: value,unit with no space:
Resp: 4.8,V
